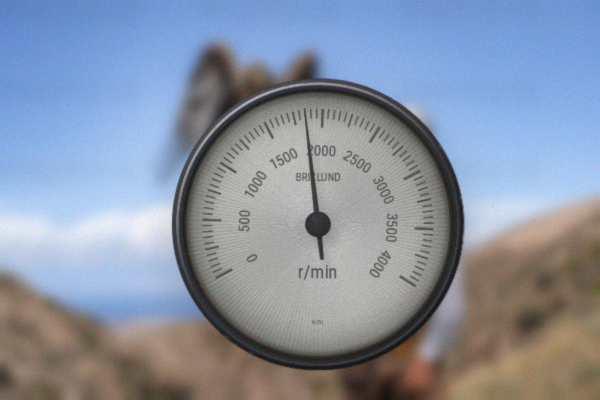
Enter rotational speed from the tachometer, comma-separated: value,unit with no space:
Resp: 1850,rpm
